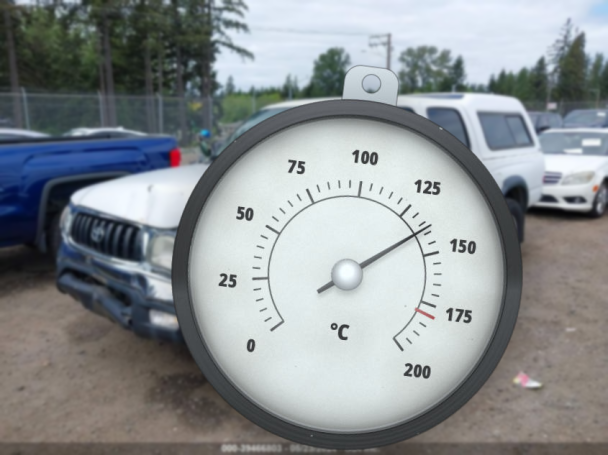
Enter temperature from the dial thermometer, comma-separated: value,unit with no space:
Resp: 137.5,°C
